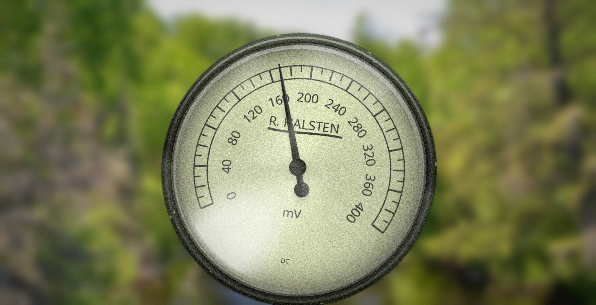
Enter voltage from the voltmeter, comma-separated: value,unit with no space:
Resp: 170,mV
